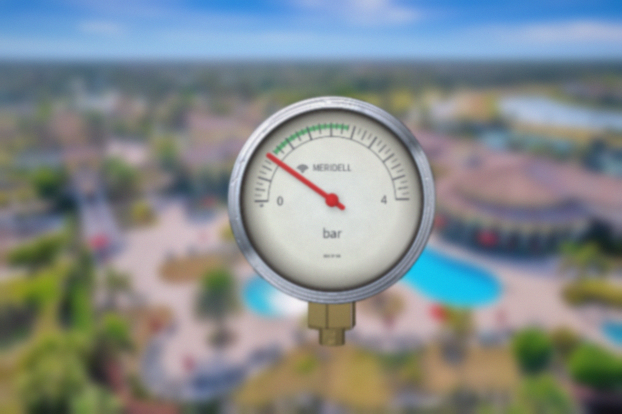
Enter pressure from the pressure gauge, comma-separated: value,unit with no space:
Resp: 0.8,bar
